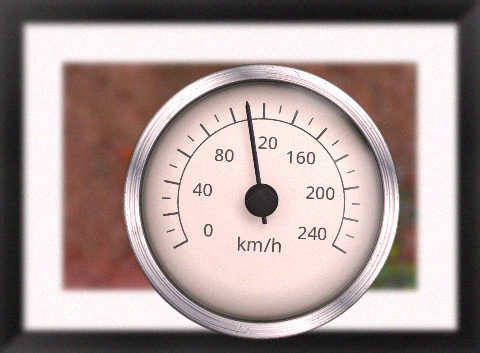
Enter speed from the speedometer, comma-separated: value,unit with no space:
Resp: 110,km/h
